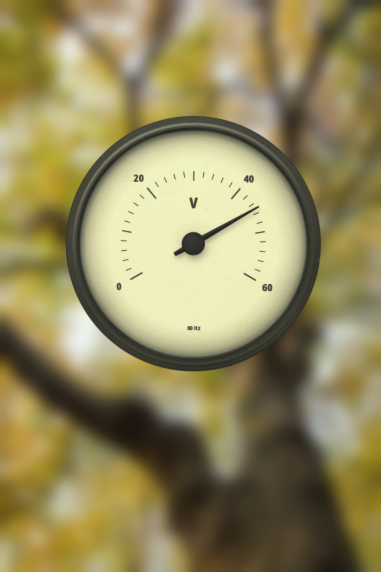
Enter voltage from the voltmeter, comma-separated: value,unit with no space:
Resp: 45,V
